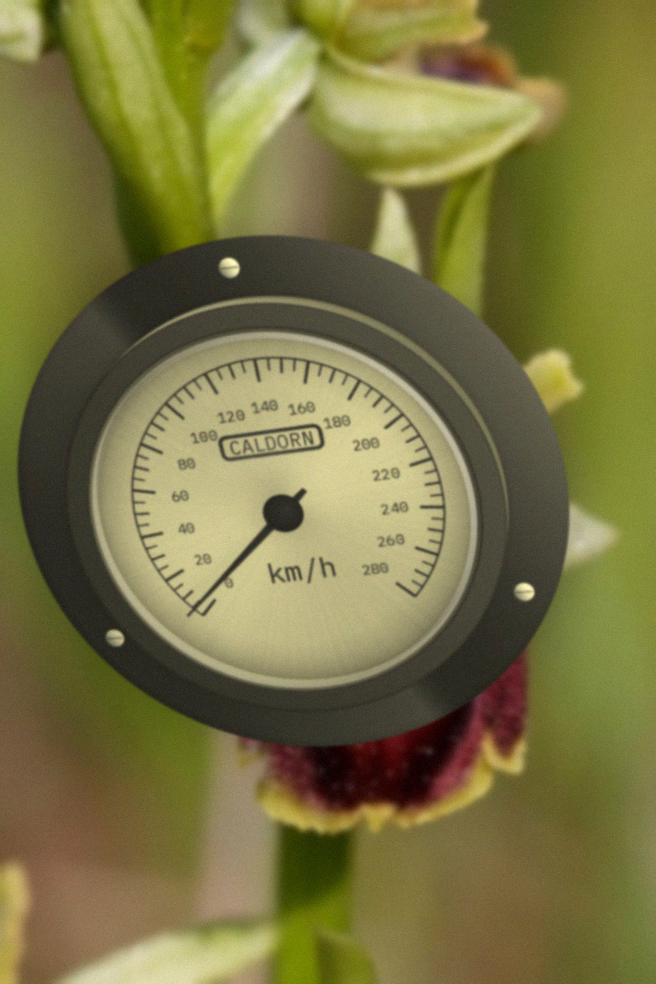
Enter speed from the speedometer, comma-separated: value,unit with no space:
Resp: 5,km/h
